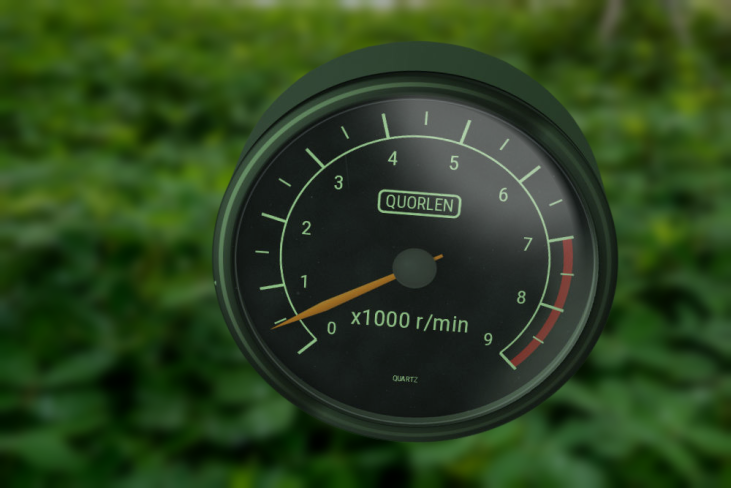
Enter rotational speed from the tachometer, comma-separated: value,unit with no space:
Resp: 500,rpm
